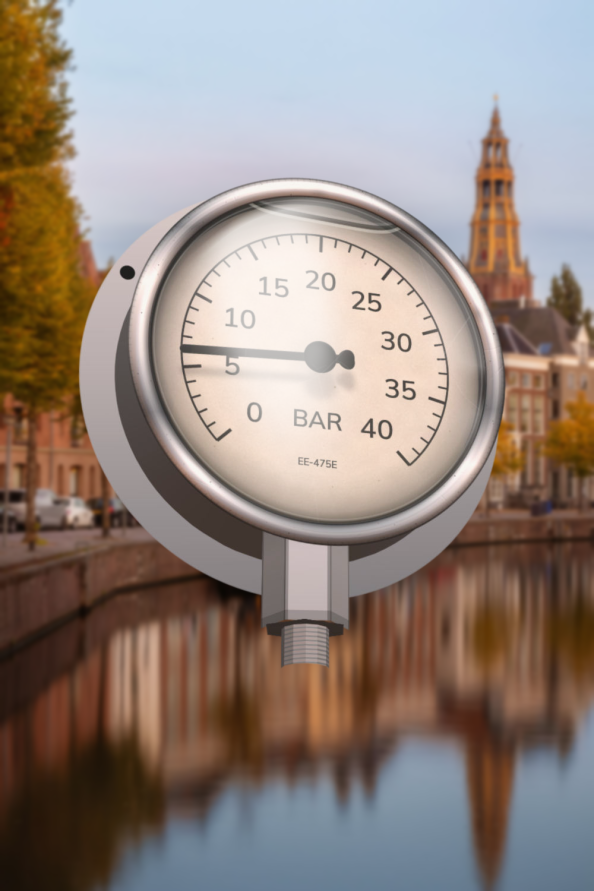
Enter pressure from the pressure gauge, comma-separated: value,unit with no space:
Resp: 6,bar
